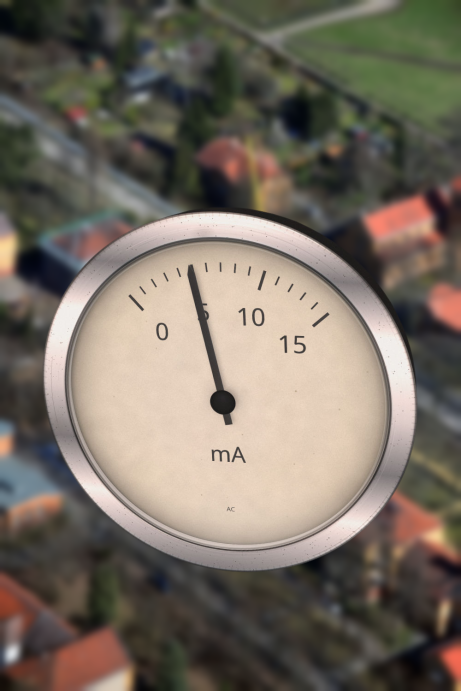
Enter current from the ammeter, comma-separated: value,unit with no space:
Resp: 5,mA
